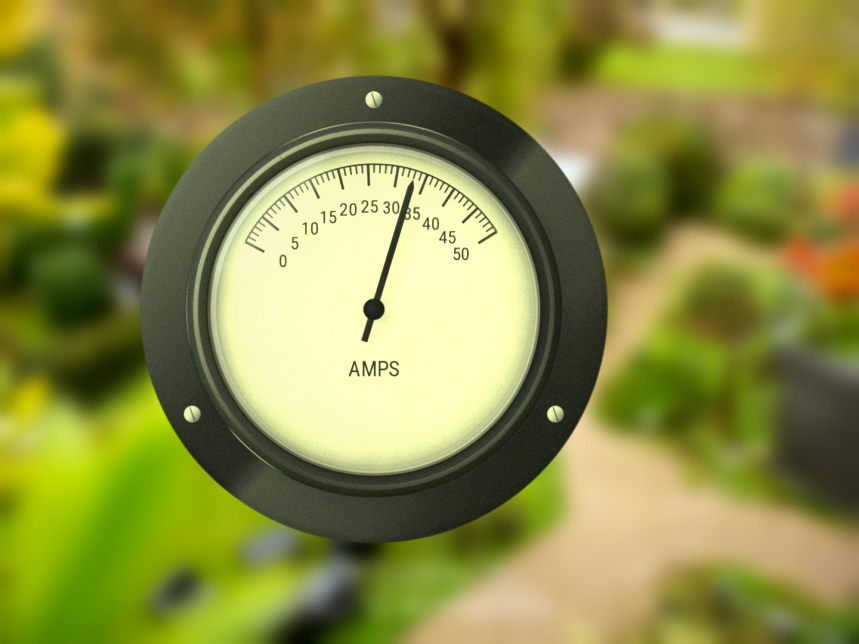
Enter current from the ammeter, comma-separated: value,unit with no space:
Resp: 33,A
